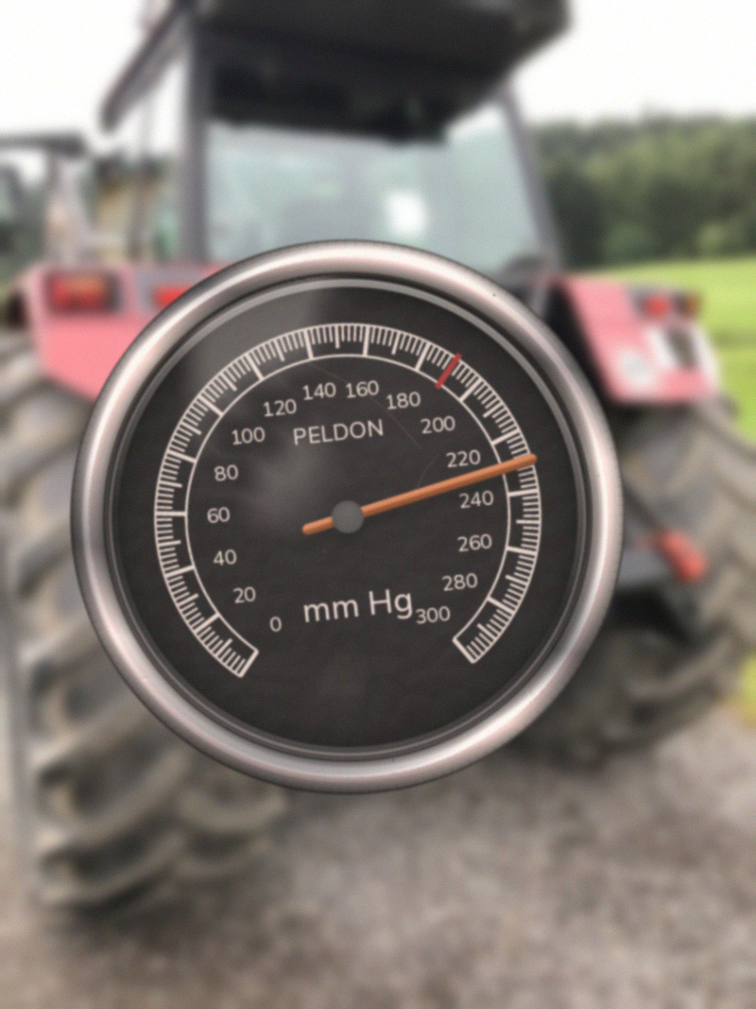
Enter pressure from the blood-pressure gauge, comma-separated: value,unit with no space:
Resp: 230,mmHg
